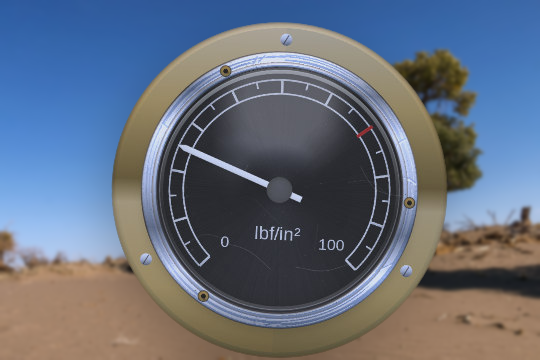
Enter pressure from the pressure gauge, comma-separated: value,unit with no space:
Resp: 25,psi
